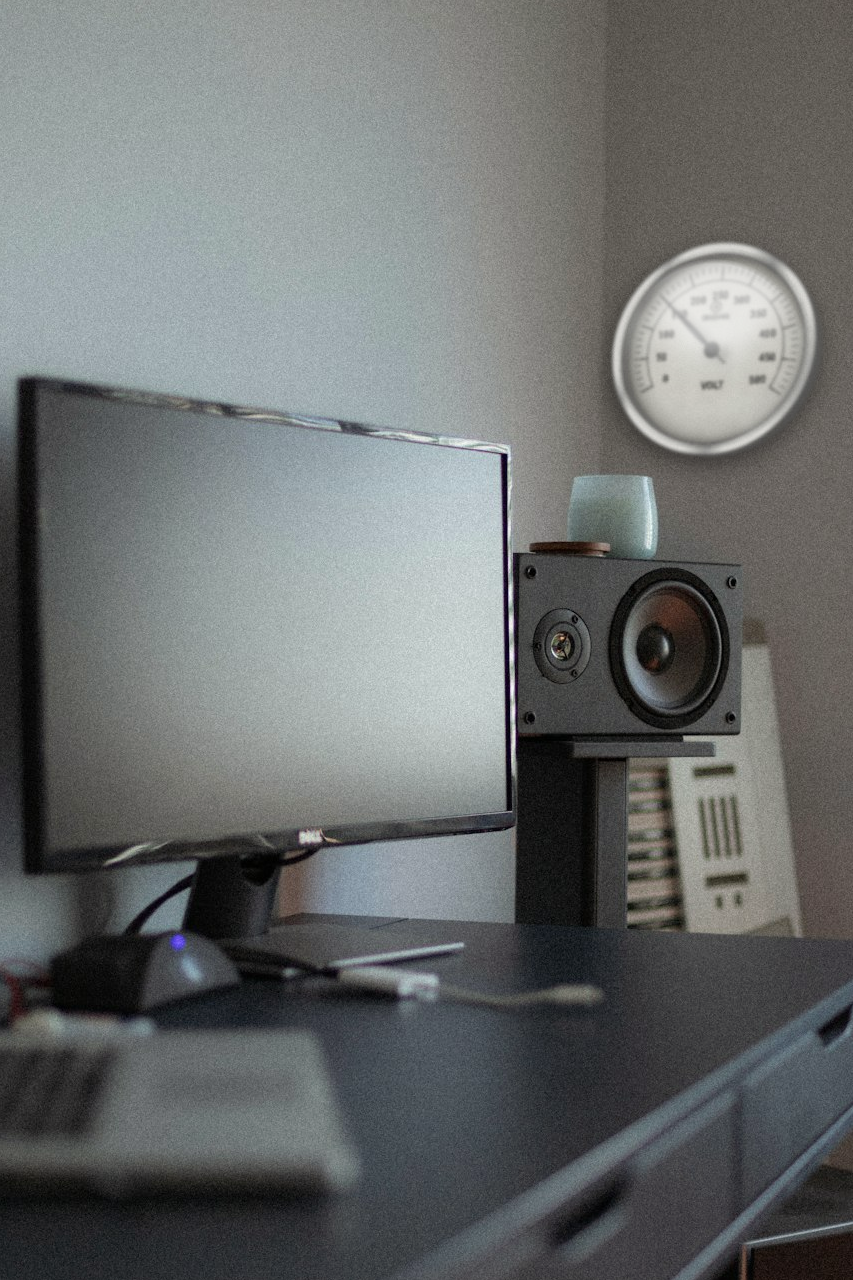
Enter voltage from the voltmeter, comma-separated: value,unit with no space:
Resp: 150,V
